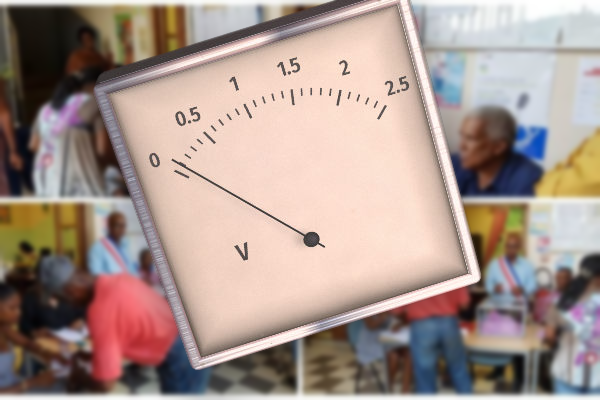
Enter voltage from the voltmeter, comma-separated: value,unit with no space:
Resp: 0.1,V
